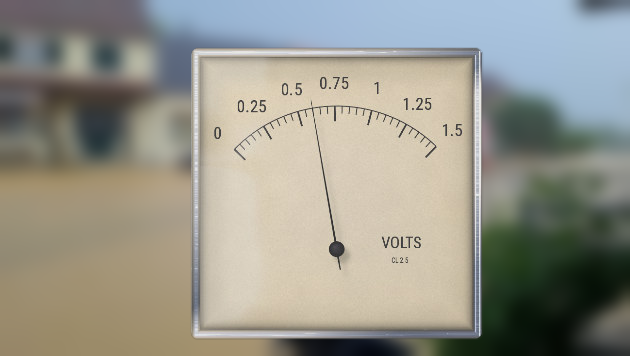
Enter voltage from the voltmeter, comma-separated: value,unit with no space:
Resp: 0.6,V
